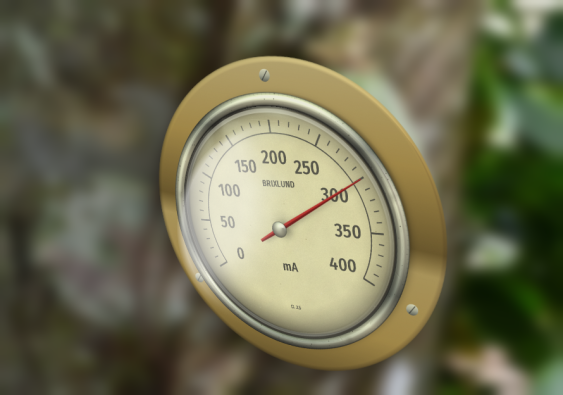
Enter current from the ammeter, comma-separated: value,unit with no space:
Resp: 300,mA
